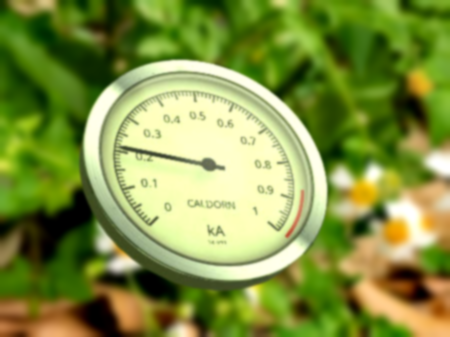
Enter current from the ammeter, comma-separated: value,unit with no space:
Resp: 0.2,kA
